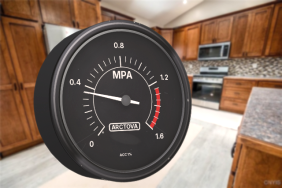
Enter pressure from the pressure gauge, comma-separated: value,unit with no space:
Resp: 0.35,MPa
